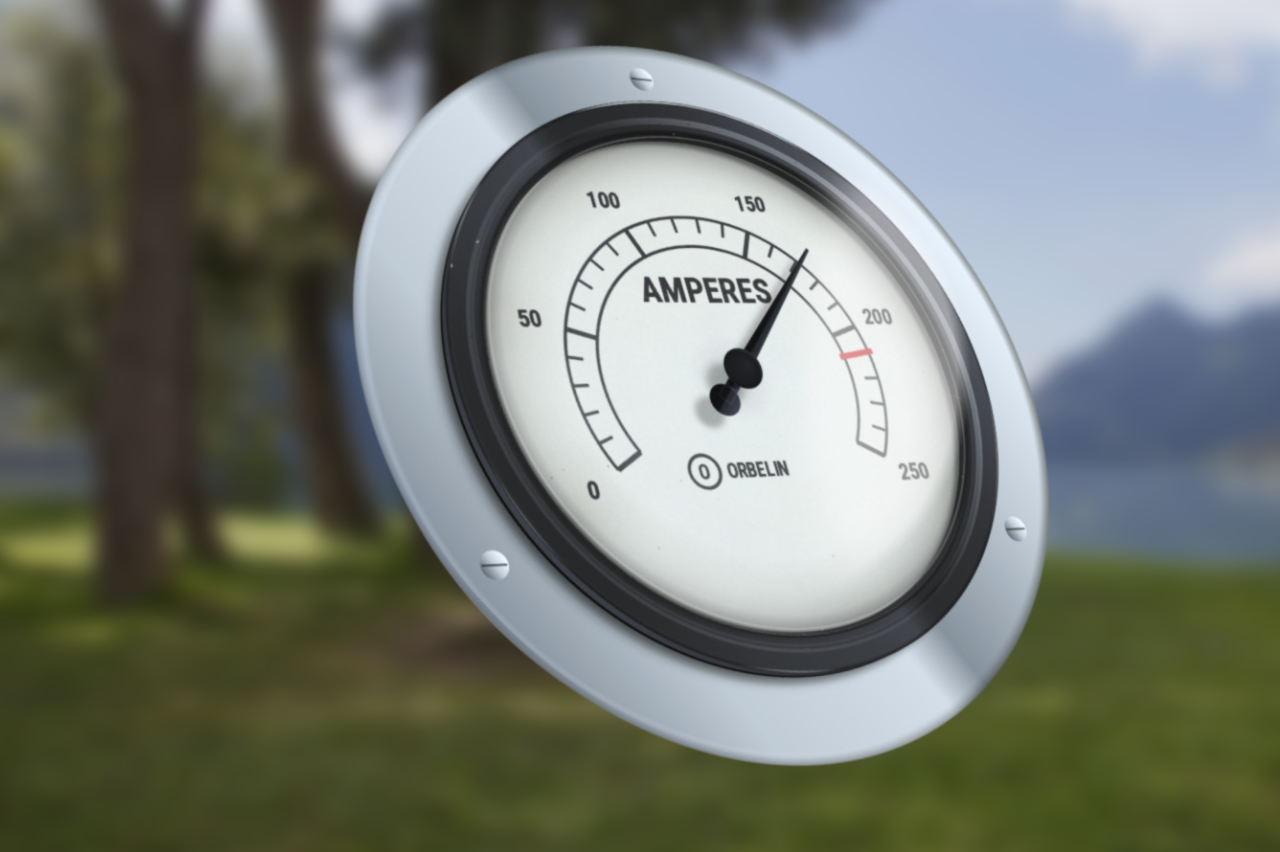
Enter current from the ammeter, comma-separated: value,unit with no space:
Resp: 170,A
